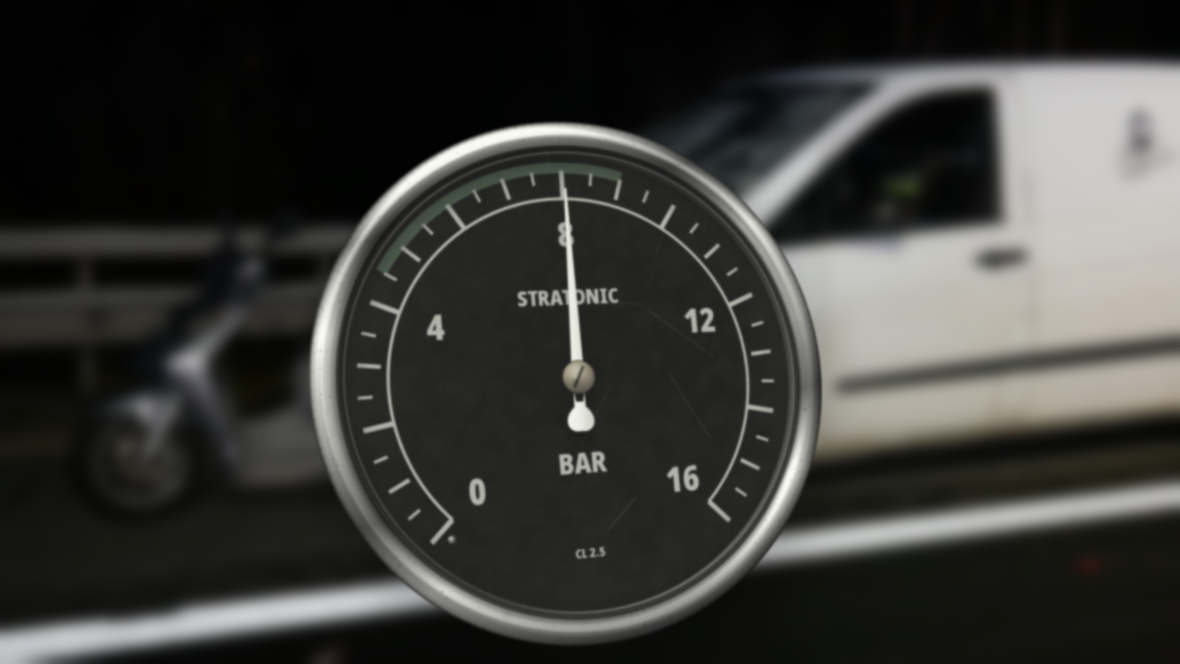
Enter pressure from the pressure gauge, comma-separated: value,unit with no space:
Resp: 8,bar
